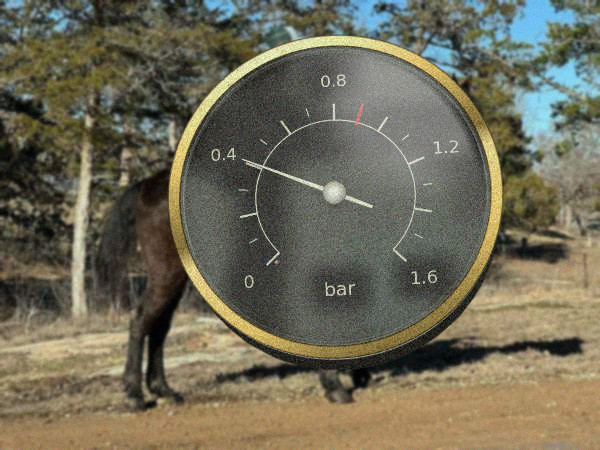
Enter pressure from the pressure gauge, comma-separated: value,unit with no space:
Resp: 0.4,bar
